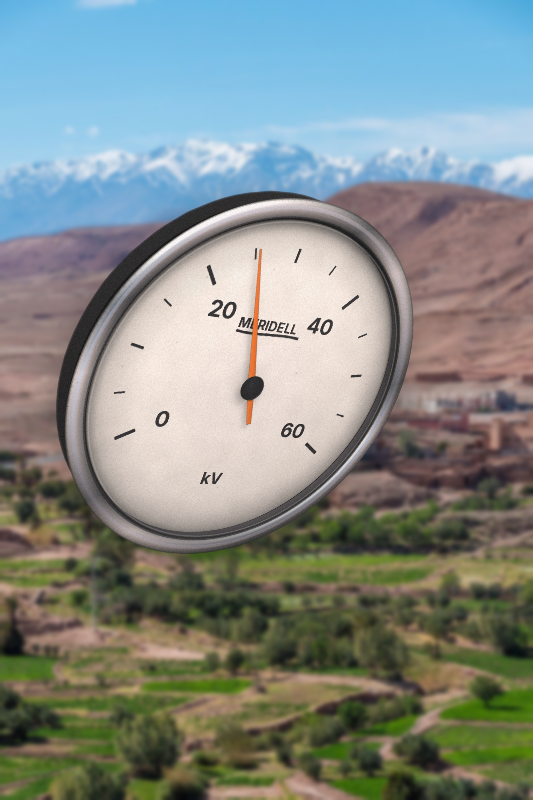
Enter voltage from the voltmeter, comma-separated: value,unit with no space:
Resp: 25,kV
